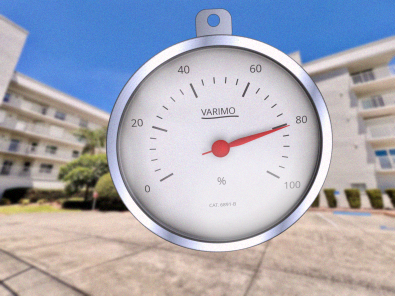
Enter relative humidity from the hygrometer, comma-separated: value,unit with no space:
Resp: 80,%
